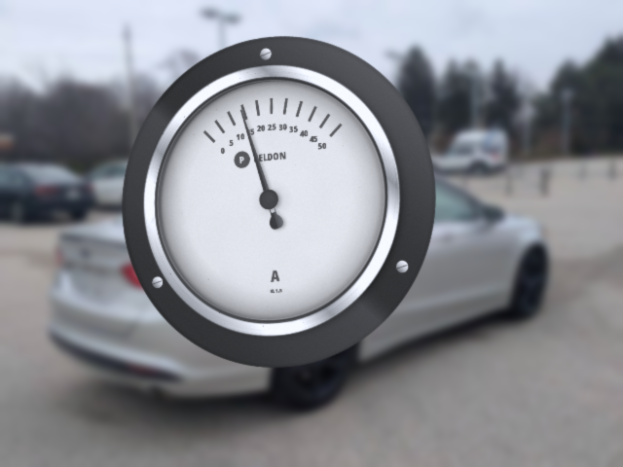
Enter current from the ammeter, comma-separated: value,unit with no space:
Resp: 15,A
